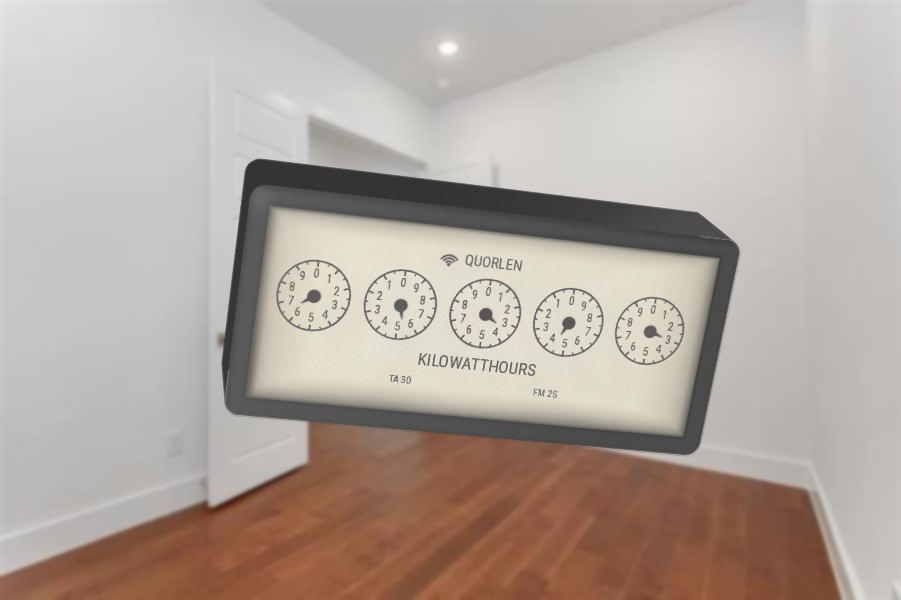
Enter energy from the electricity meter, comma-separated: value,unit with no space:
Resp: 65343,kWh
